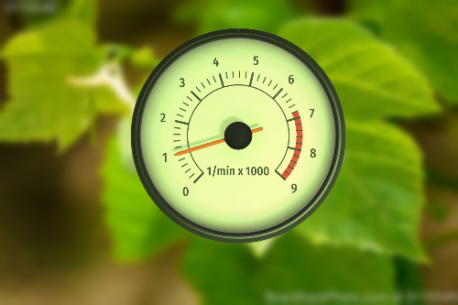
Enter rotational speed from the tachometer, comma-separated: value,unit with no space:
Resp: 1000,rpm
